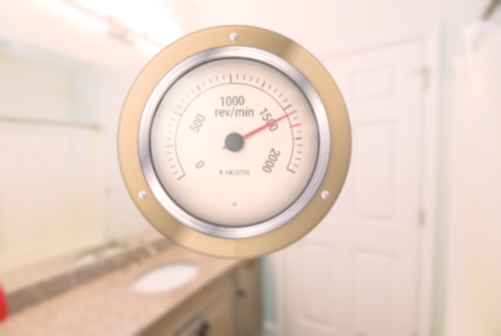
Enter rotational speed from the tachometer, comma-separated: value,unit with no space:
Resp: 1550,rpm
